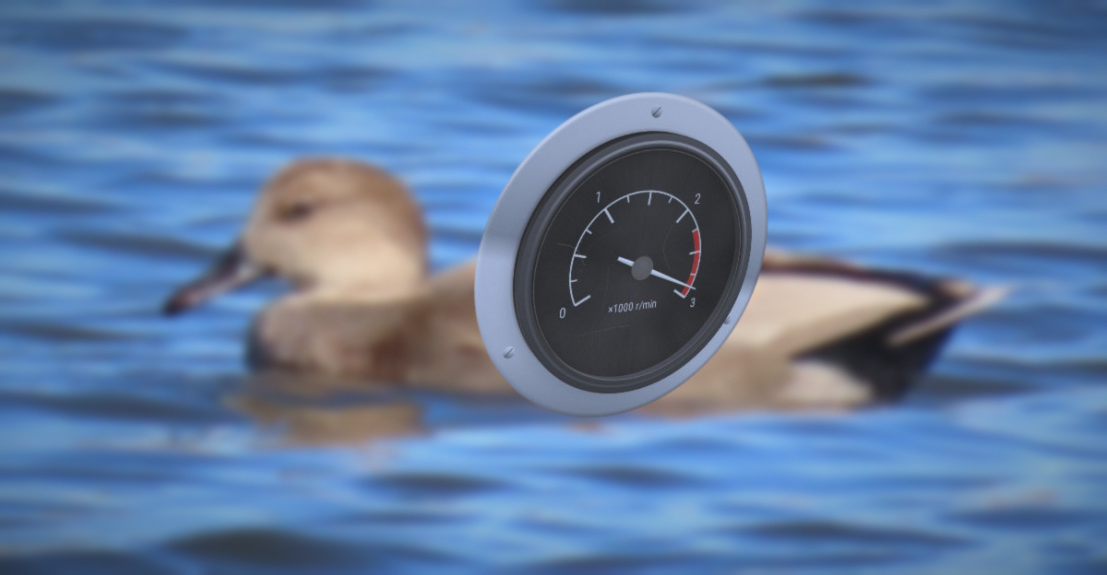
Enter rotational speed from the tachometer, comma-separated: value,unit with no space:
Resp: 2875,rpm
